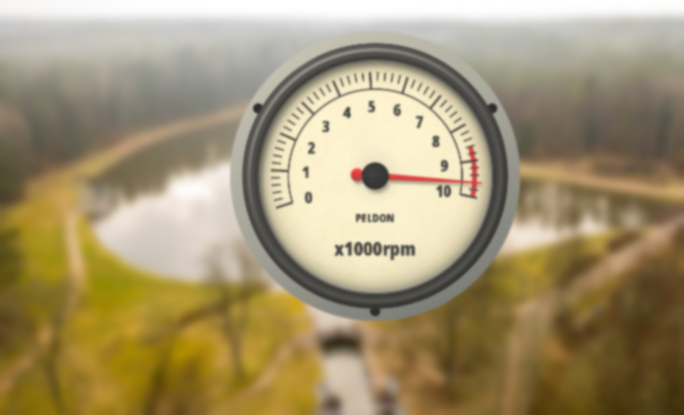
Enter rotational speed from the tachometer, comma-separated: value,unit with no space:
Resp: 9600,rpm
